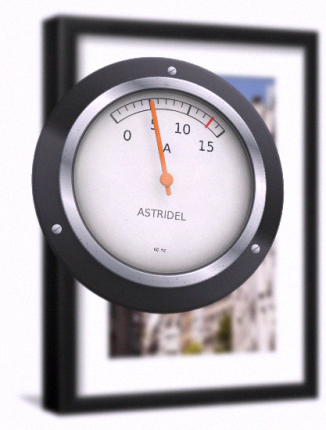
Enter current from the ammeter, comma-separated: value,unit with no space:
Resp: 5,A
